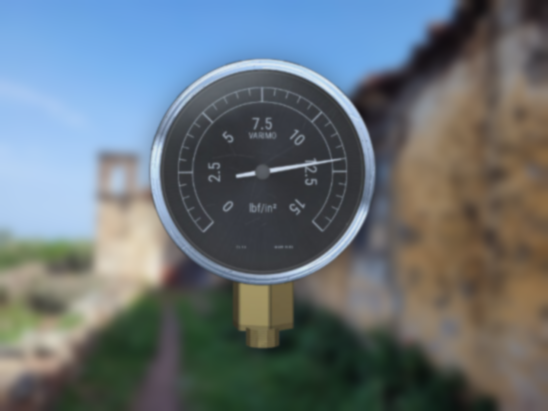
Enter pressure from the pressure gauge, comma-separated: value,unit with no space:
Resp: 12,psi
